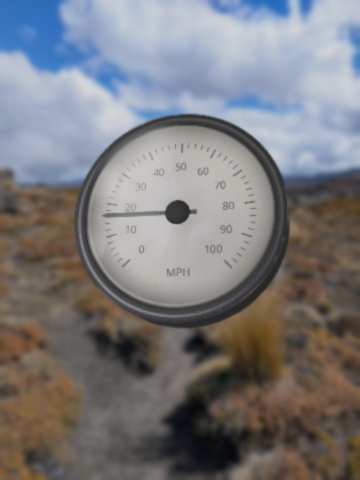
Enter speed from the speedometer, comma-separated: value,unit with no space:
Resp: 16,mph
